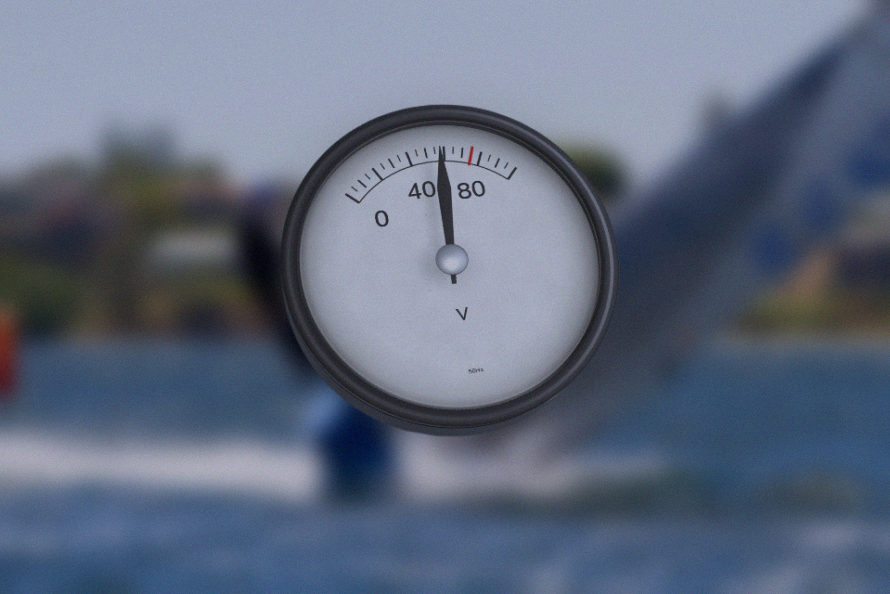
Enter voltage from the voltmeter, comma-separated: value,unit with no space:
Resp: 57.5,V
